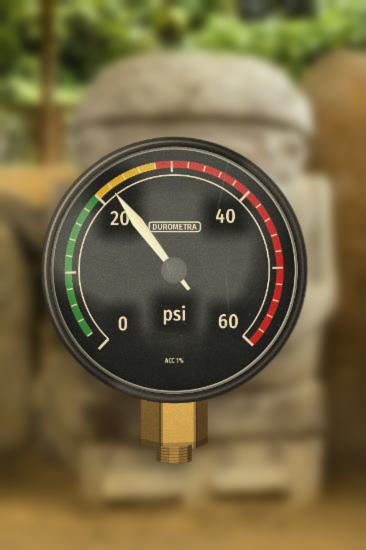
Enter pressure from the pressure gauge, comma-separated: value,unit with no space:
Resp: 22,psi
